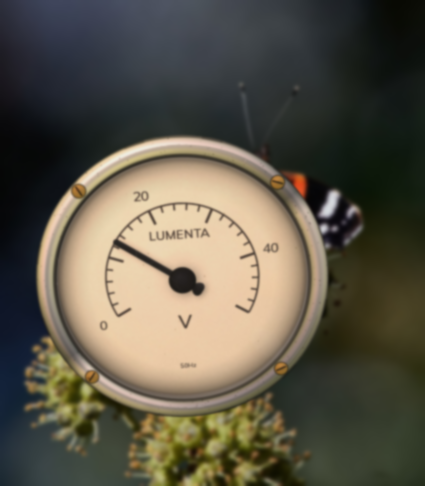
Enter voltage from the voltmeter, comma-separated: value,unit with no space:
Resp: 13,V
